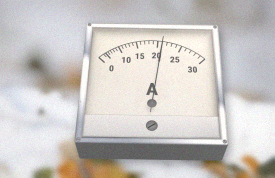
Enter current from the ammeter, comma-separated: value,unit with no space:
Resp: 21,A
